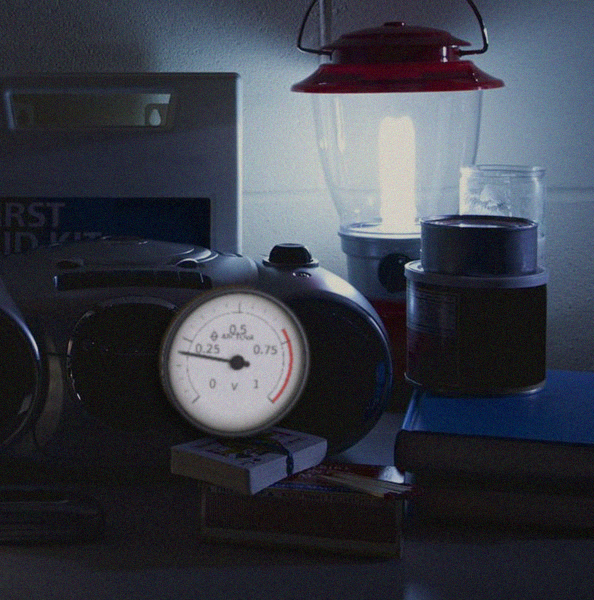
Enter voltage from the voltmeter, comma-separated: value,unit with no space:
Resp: 0.2,V
